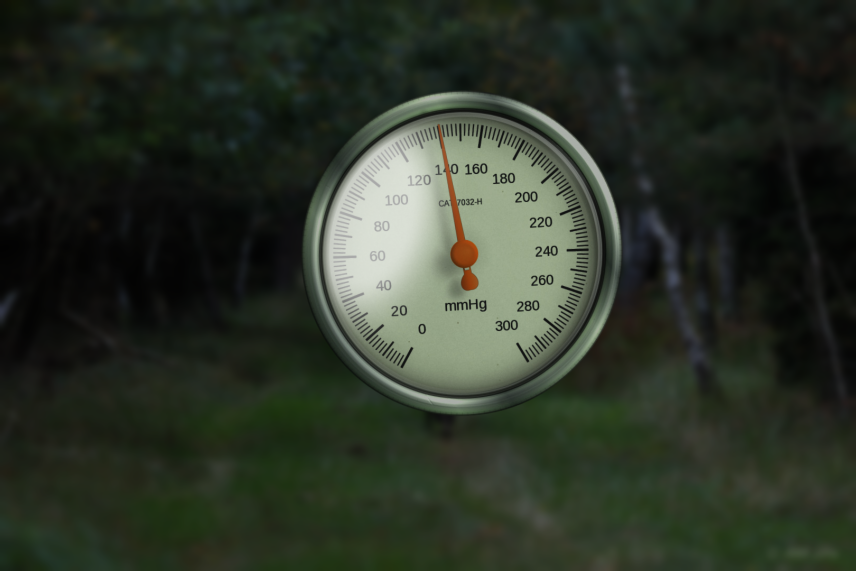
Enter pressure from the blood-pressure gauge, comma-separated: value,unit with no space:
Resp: 140,mmHg
